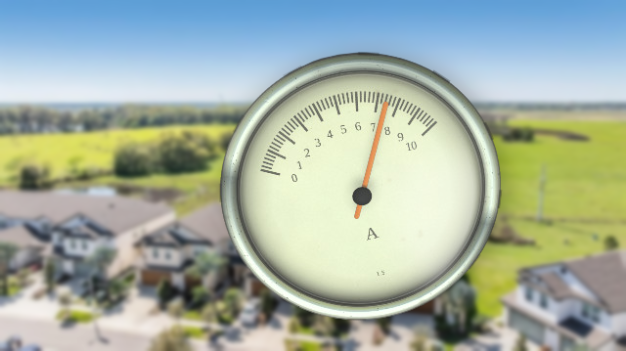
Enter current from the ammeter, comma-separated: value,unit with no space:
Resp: 7.4,A
